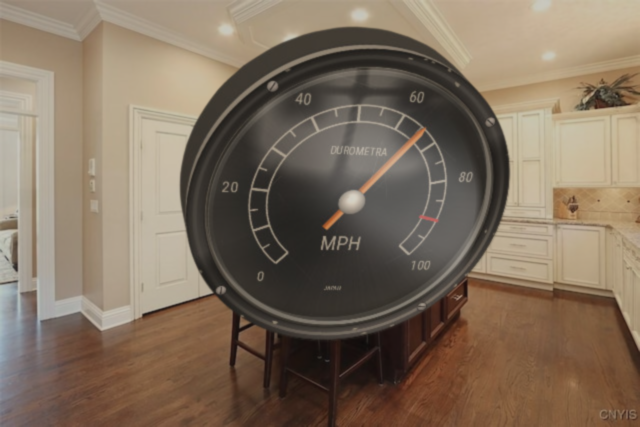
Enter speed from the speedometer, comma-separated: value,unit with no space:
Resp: 65,mph
